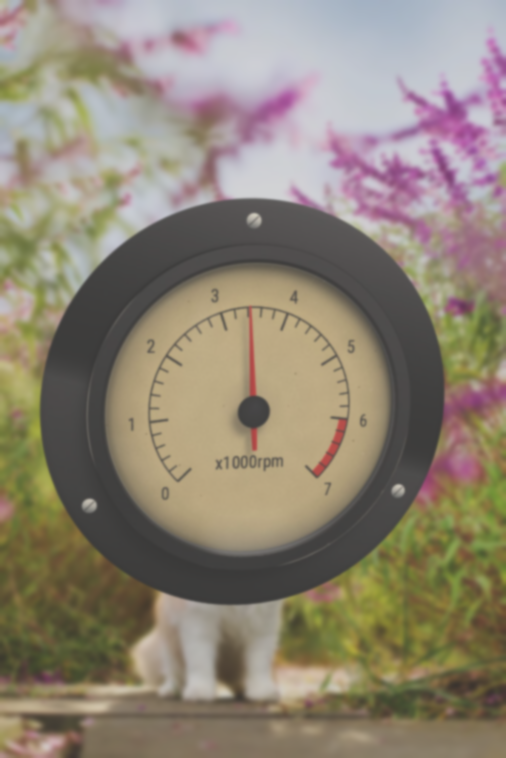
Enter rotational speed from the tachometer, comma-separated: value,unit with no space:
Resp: 3400,rpm
